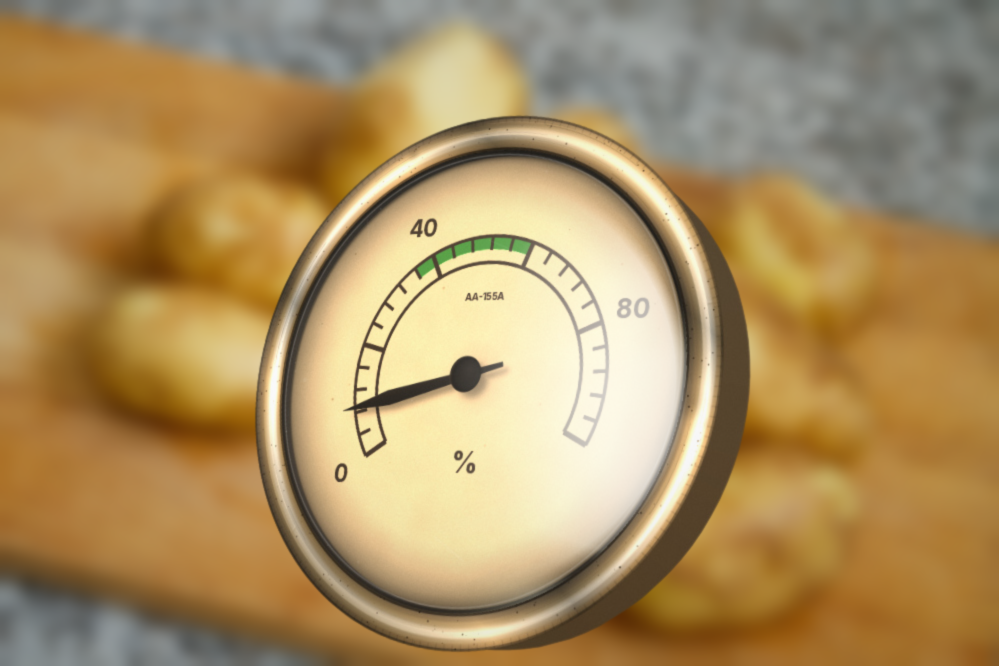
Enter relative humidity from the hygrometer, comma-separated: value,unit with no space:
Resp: 8,%
